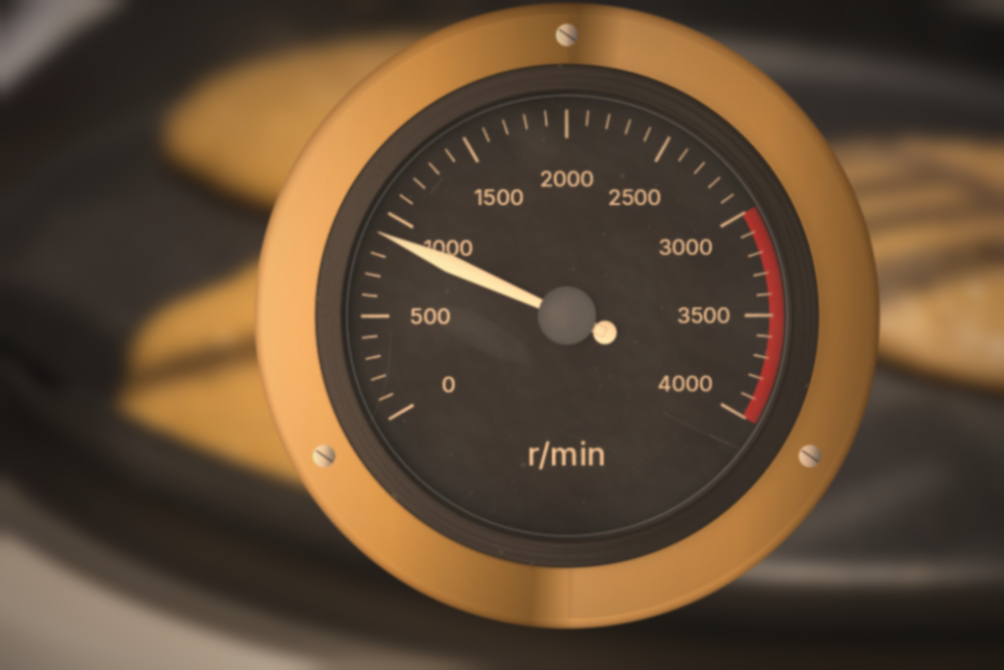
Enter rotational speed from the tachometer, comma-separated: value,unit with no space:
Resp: 900,rpm
